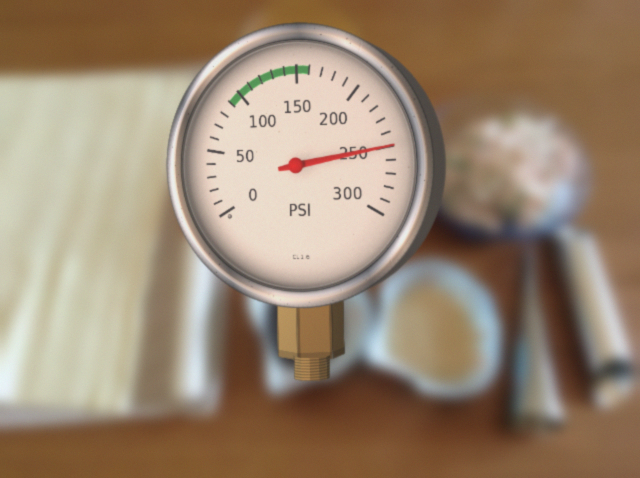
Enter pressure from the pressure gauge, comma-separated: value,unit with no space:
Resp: 250,psi
